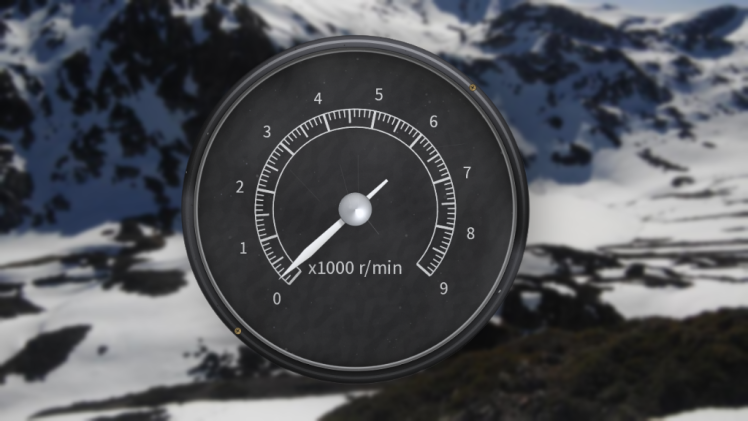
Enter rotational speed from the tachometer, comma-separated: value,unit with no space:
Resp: 200,rpm
